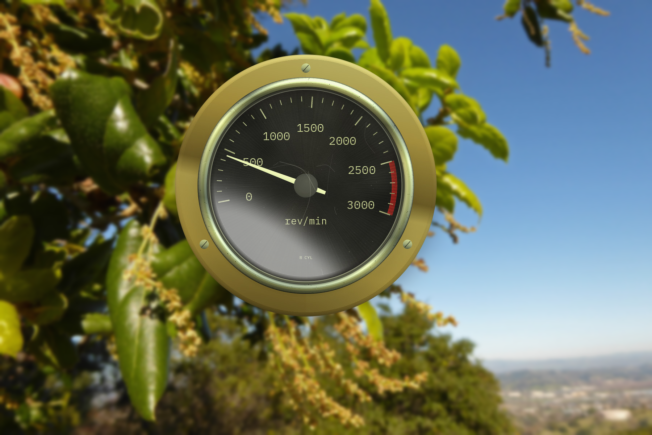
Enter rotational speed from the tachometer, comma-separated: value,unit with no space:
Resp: 450,rpm
